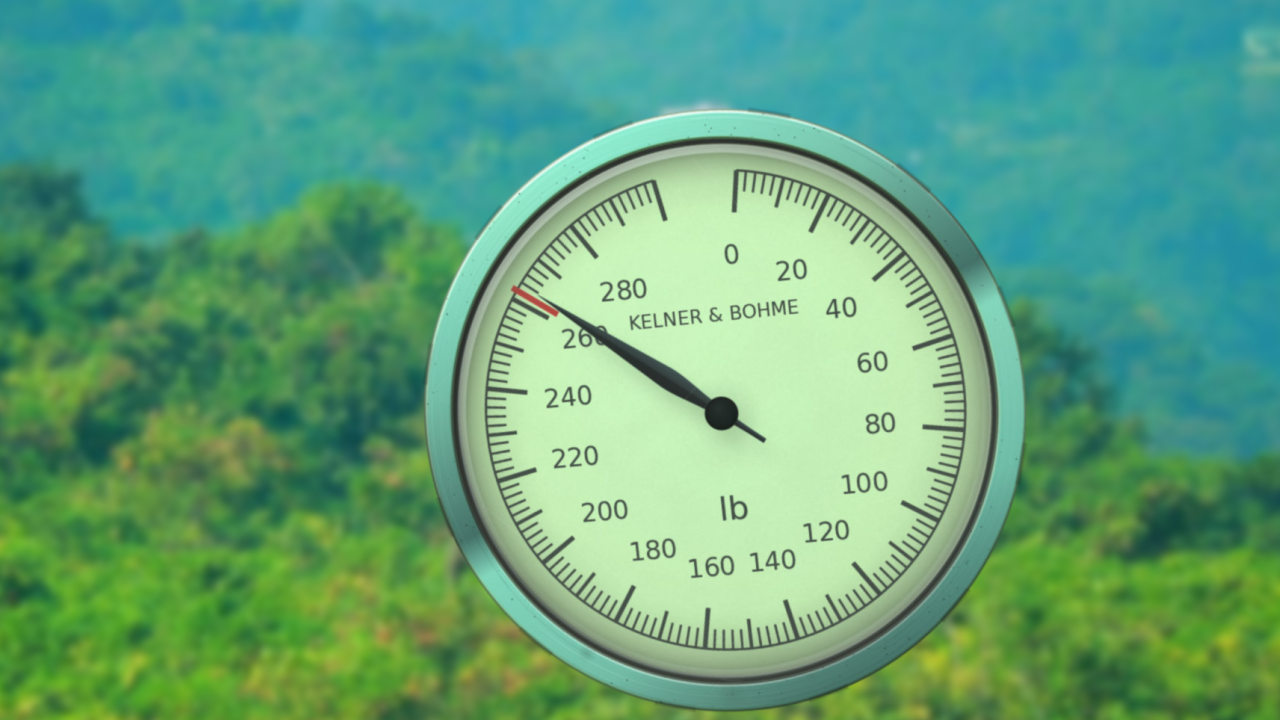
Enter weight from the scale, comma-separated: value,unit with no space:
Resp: 264,lb
